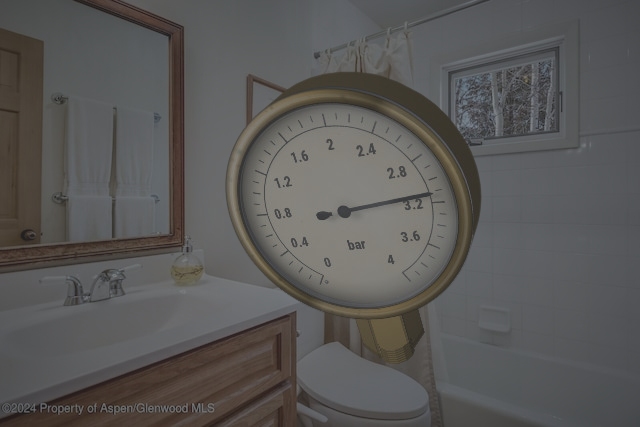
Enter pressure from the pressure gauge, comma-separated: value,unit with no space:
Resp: 3.1,bar
